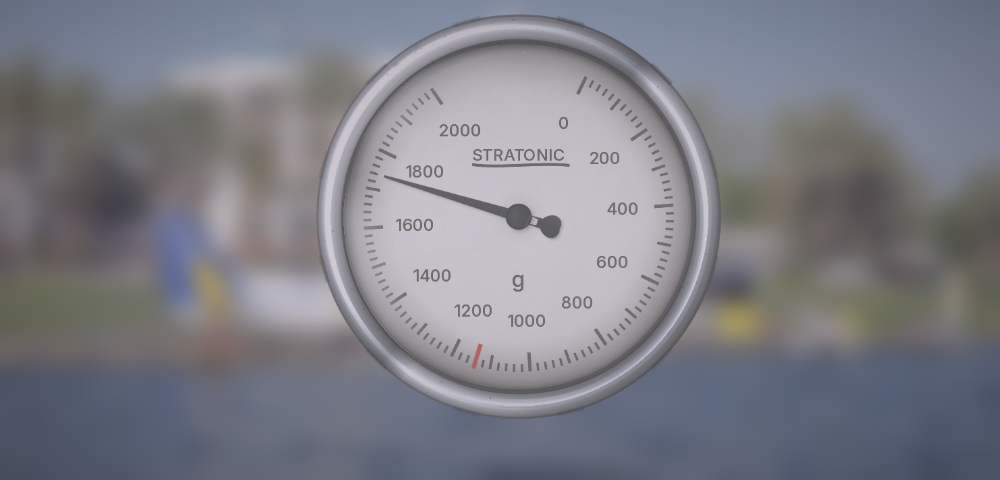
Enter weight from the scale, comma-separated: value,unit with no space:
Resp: 1740,g
